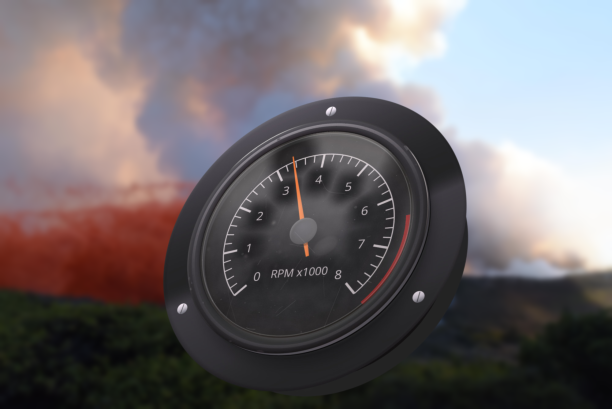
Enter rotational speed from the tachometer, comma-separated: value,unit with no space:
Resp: 3400,rpm
